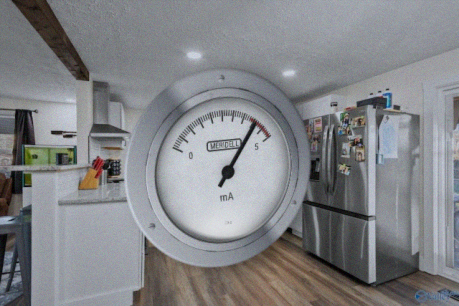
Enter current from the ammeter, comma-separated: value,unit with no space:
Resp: 4,mA
